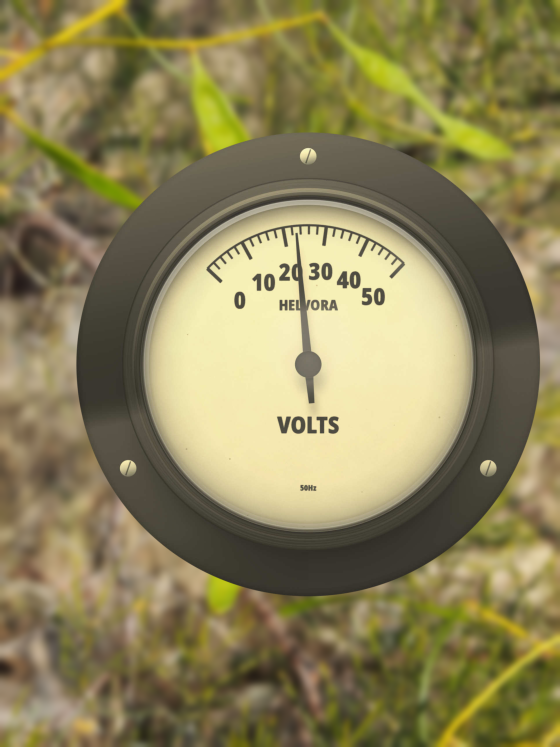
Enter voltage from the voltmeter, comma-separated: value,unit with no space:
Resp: 23,V
